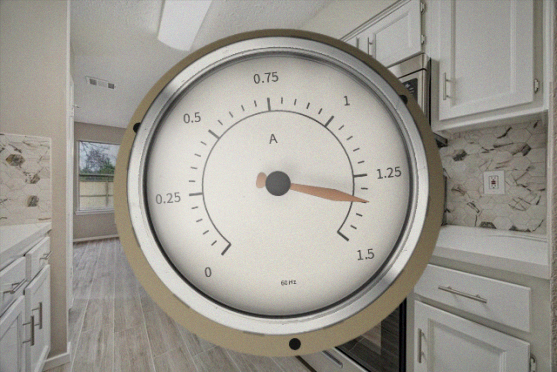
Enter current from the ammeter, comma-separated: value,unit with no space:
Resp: 1.35,A
